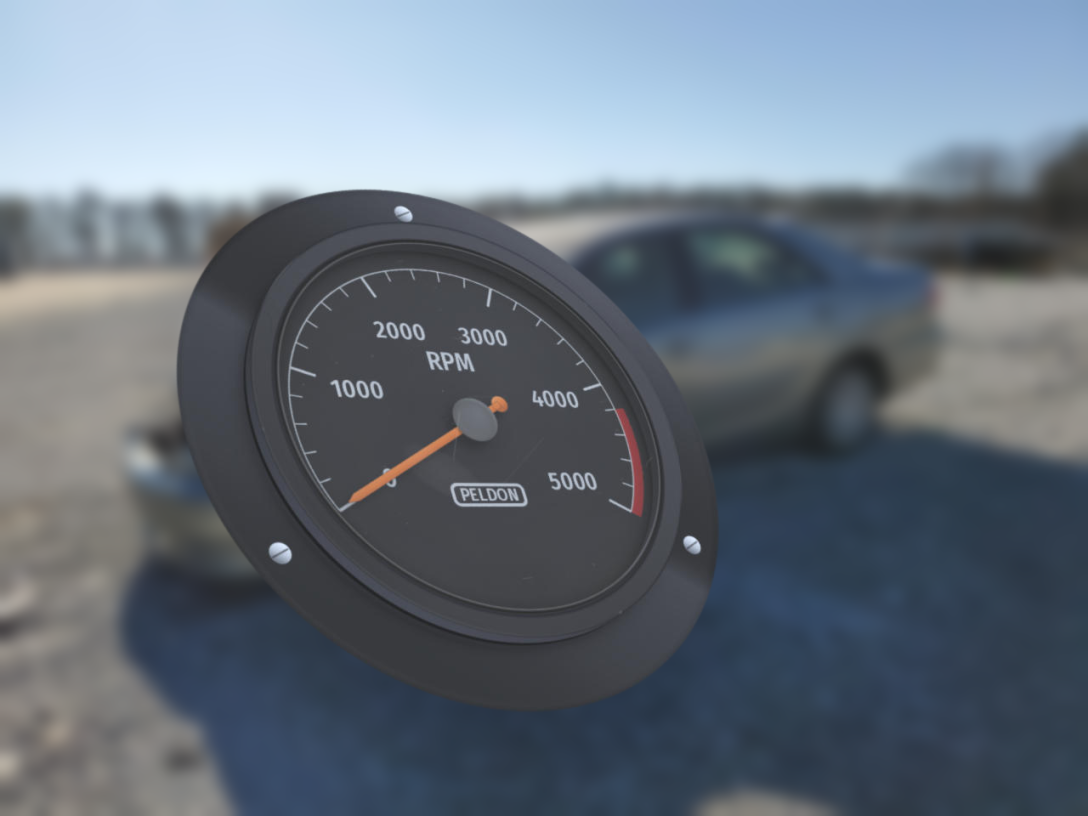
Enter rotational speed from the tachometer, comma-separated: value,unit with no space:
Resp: 0,rpm
